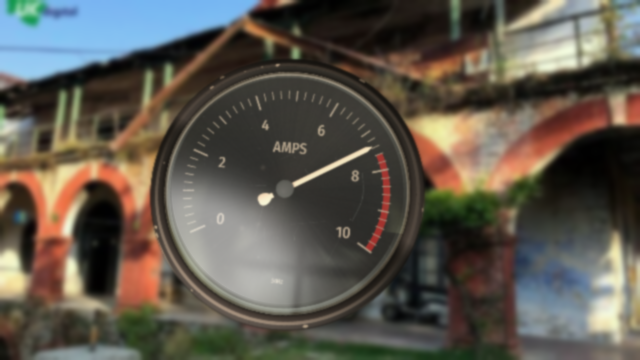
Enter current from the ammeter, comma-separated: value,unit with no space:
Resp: 7.4,A
